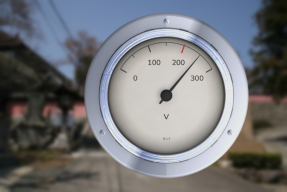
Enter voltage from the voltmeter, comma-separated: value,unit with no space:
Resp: 250,V
